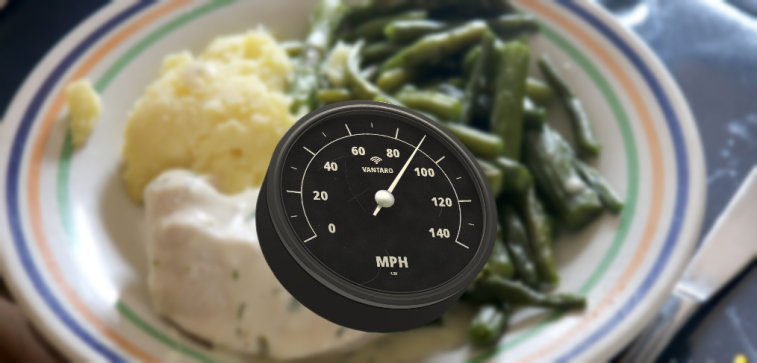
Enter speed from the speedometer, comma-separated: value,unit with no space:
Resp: 90,mph
